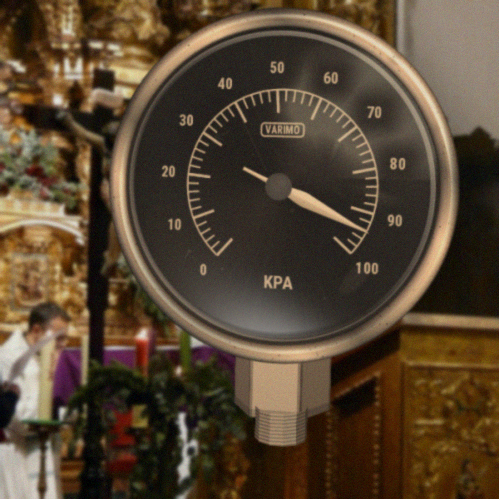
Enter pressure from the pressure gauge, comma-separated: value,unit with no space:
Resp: 94,kPa
